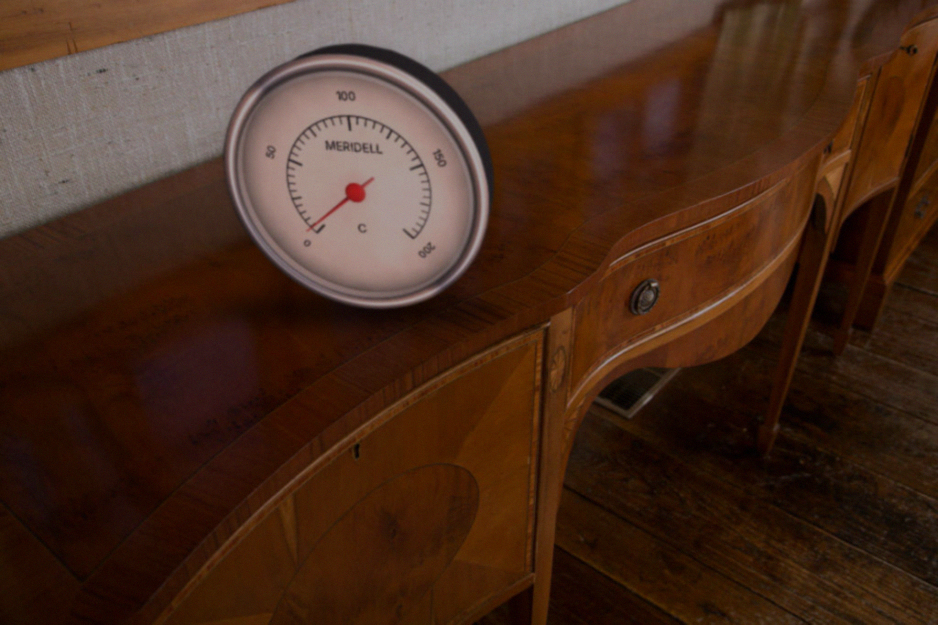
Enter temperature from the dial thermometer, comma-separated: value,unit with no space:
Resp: 5,°C
